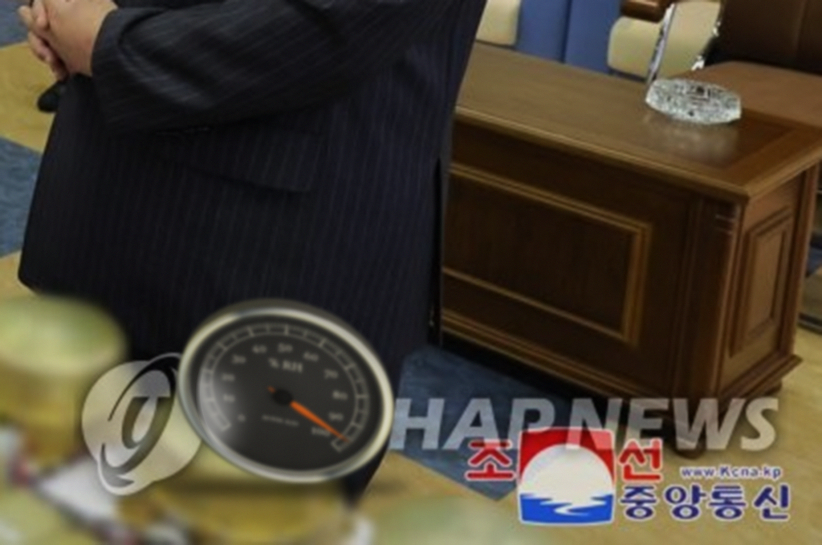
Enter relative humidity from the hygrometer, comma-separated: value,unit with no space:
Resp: 95,%
